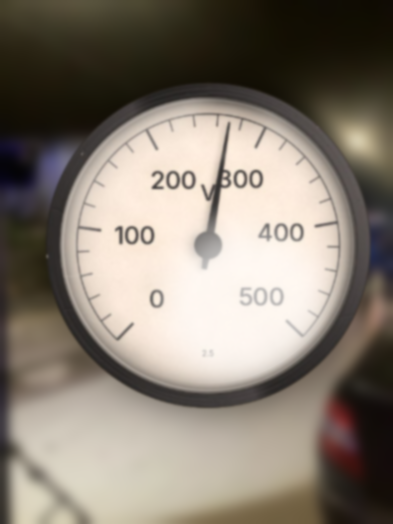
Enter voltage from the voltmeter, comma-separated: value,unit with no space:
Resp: 270,V
